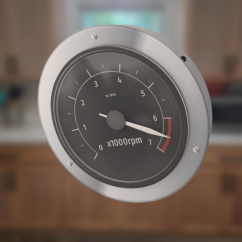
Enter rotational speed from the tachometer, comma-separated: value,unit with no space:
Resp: 6500,rpm
